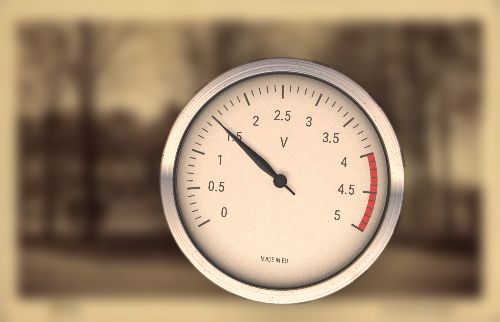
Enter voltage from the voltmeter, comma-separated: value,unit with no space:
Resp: 1.5,V
